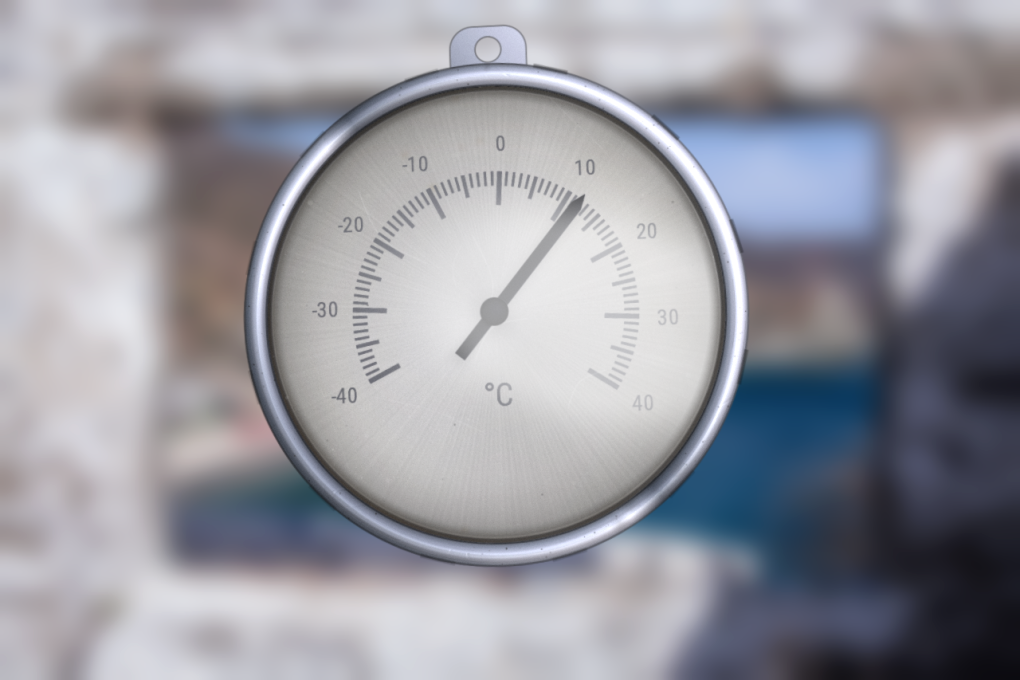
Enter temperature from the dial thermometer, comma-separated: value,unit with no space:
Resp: 12,°C
